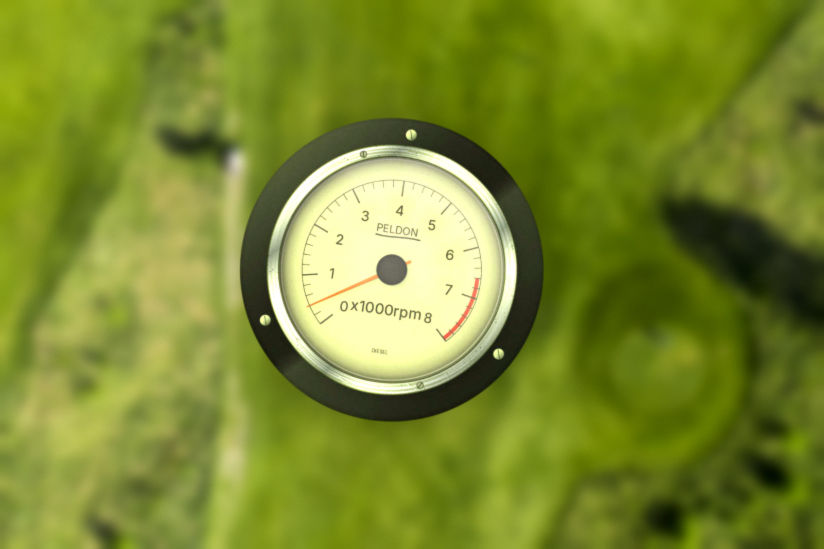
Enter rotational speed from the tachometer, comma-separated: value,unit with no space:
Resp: 400,rpm
